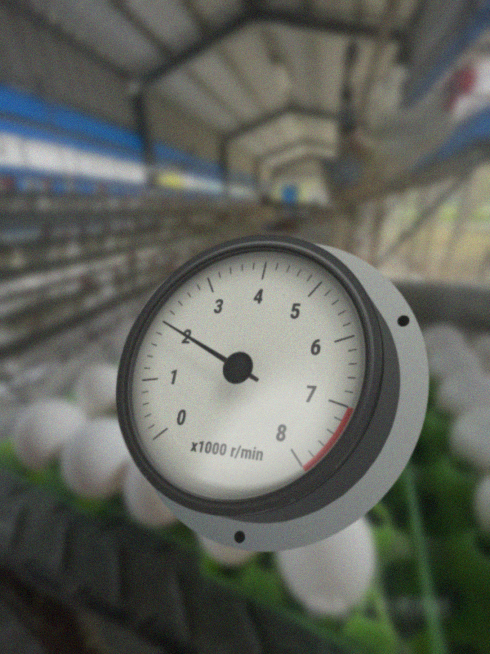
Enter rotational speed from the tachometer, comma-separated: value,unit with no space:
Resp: 2000,rpm
